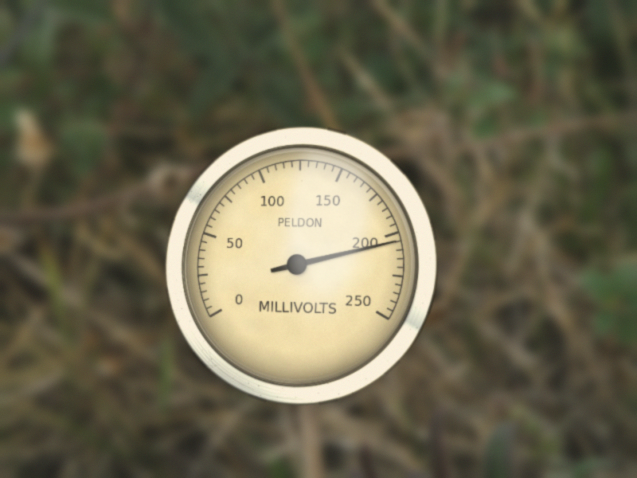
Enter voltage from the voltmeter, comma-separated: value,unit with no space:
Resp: 205,mV
